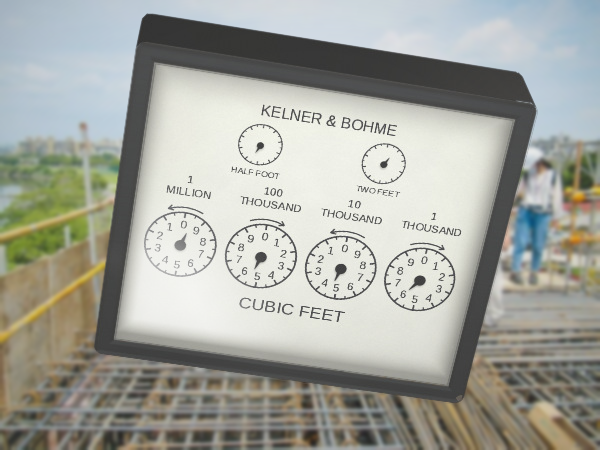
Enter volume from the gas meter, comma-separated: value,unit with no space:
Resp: 954600,ft³
